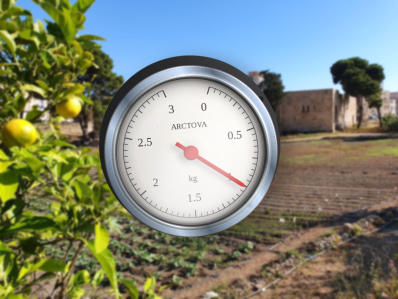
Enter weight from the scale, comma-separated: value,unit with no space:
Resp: 1,kg
